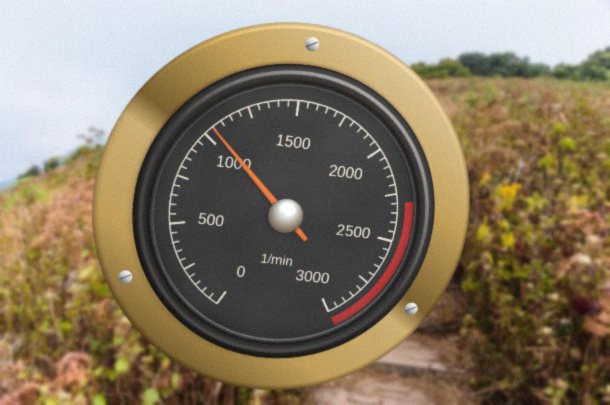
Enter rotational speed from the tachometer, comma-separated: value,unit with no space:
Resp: 1050,rpm
